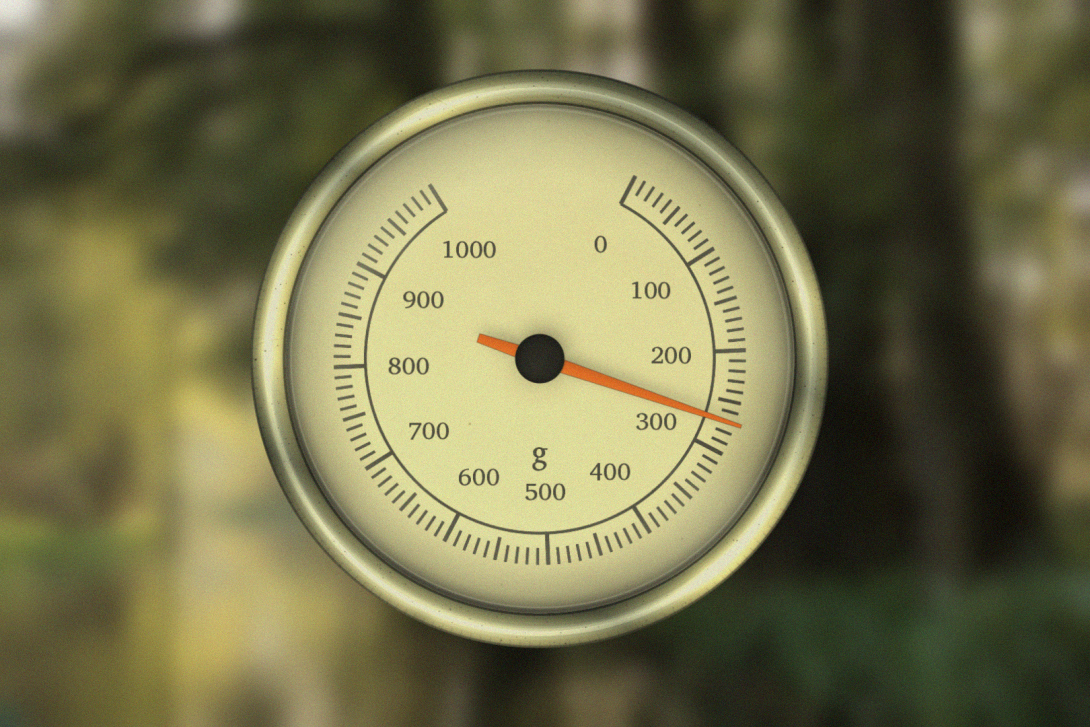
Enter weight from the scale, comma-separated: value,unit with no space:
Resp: 270,g
